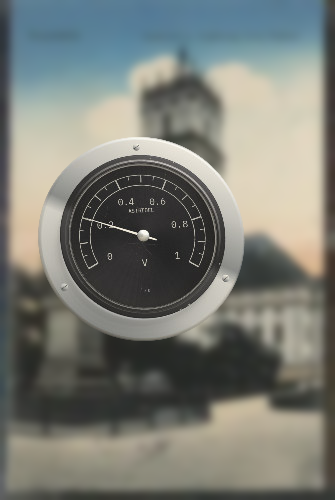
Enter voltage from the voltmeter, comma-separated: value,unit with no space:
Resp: 0.2,V
